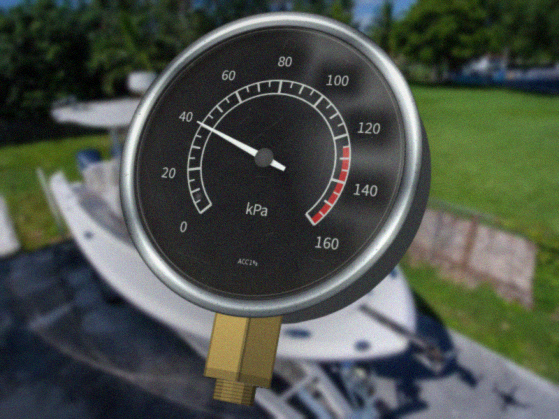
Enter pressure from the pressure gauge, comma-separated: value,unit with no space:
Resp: 40,kPa
